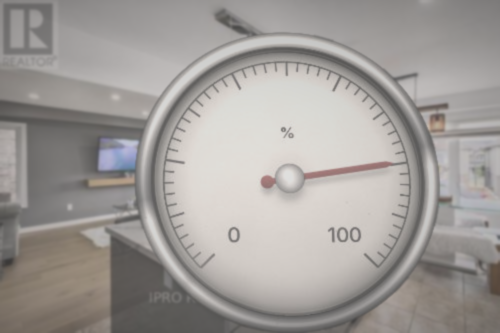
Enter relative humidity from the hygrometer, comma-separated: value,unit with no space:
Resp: 80,%
